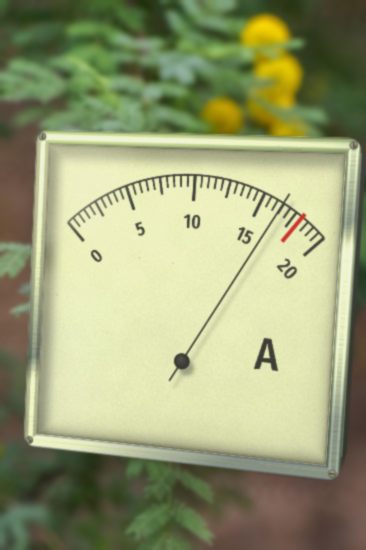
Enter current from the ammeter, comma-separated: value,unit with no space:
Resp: 16.5,A
